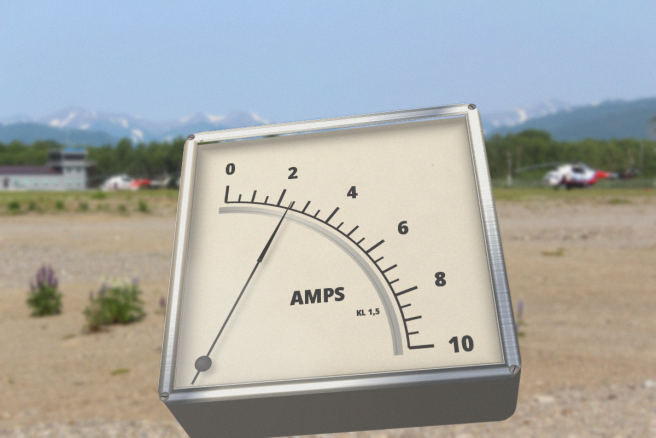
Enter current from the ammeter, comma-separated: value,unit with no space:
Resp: 2.5,A
